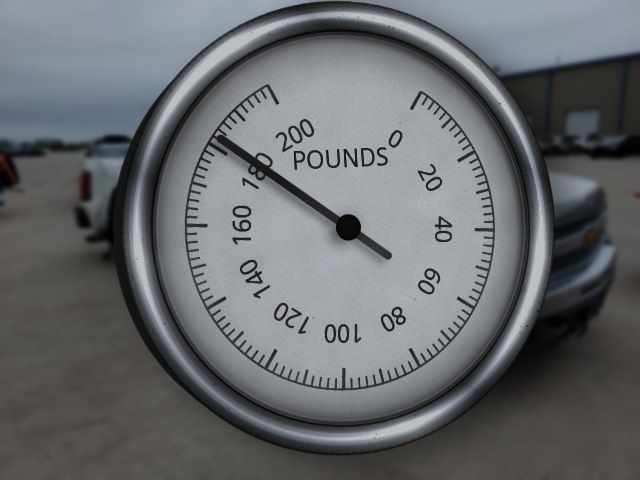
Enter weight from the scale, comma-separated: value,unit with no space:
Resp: 182,lb
